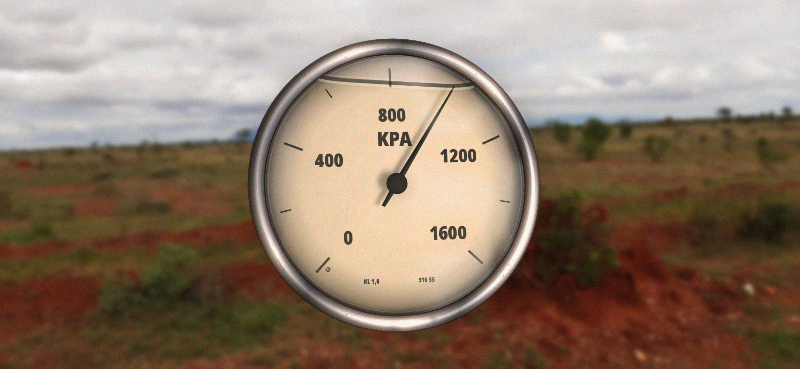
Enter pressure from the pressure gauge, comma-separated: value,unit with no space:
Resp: 1000,kPa
